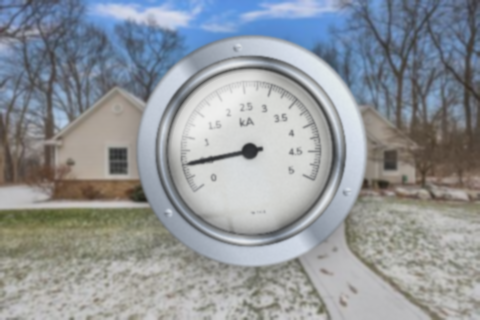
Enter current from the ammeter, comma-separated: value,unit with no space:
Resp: 0.5,kA
